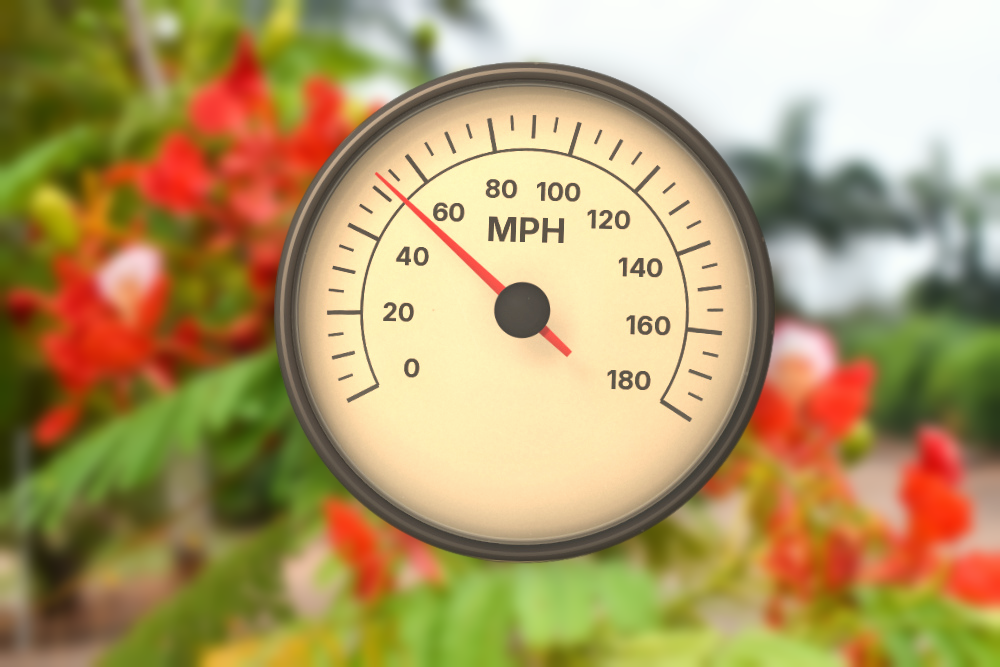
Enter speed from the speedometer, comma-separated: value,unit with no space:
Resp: 52.5,mph
